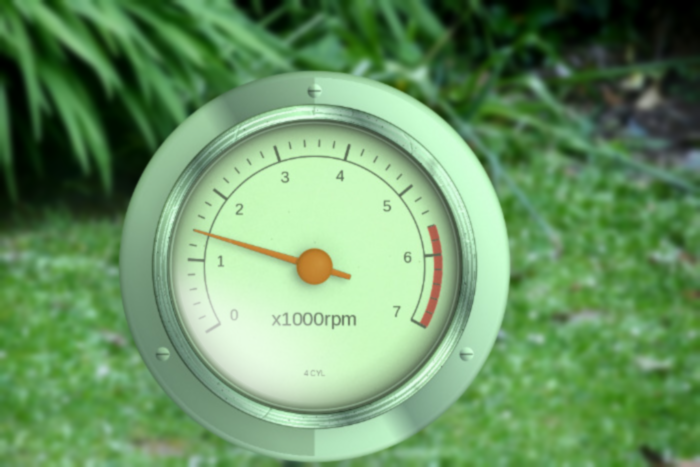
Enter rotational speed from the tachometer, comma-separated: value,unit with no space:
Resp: 1400,rpm
